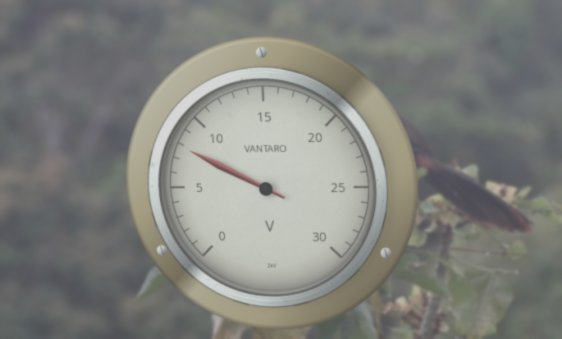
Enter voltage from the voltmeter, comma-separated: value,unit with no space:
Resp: 8,V
